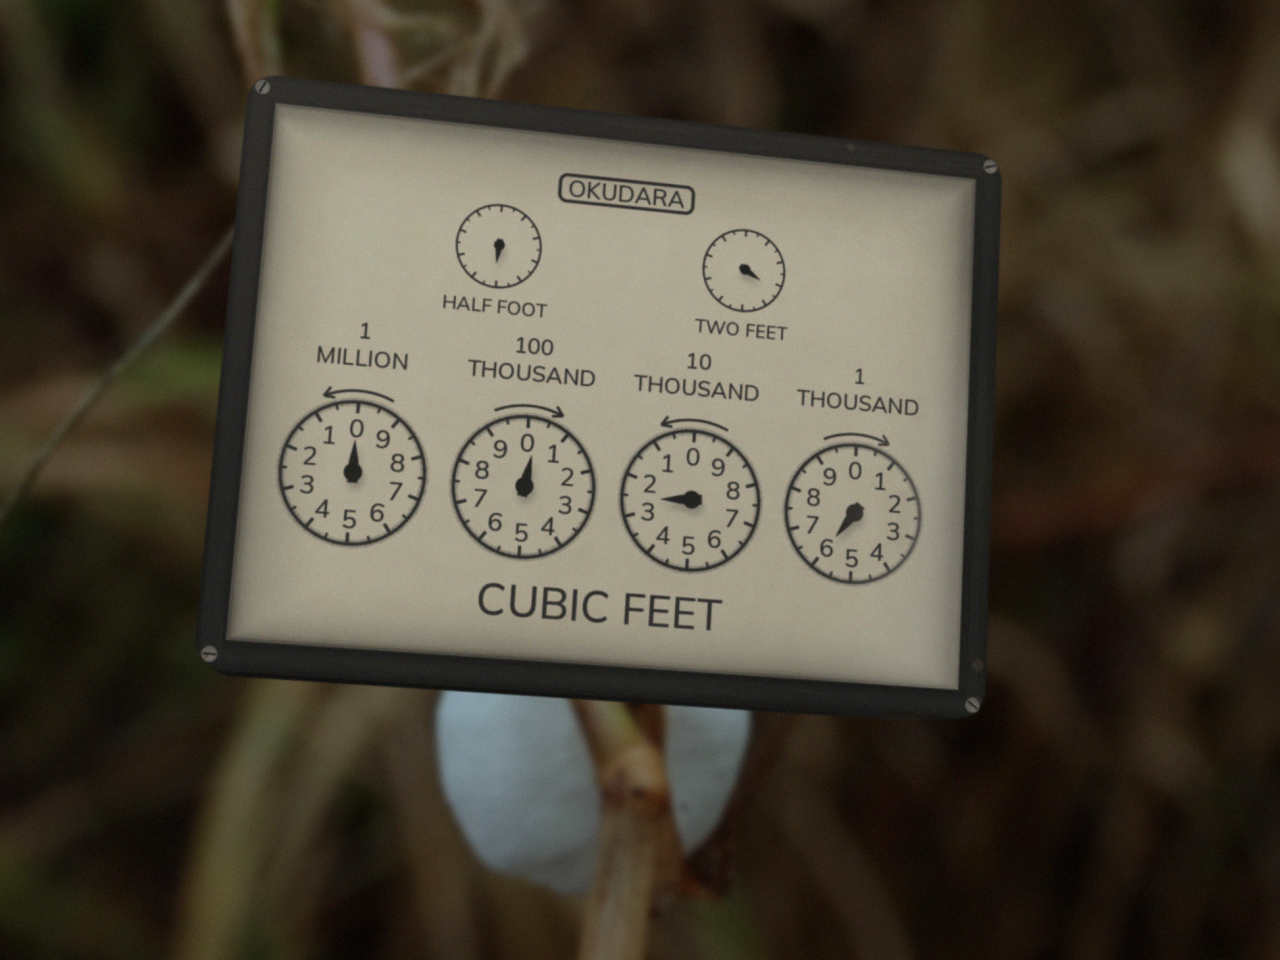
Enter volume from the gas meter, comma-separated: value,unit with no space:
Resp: 2600,ft³
